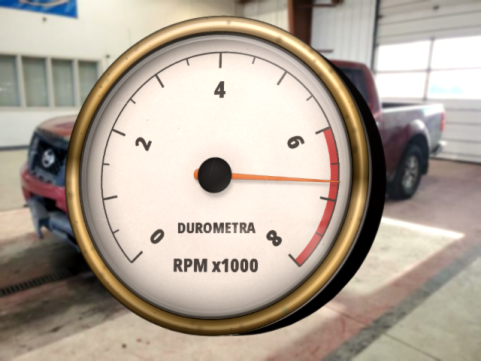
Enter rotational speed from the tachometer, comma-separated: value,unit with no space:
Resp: 6750,rpm
